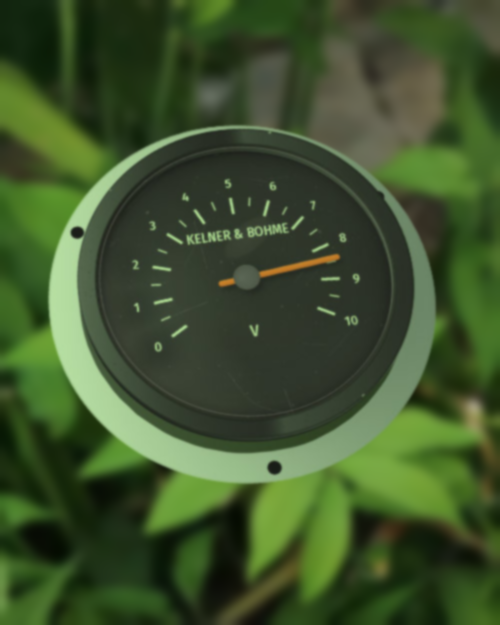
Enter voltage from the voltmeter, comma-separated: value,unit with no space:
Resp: 8.5,V
